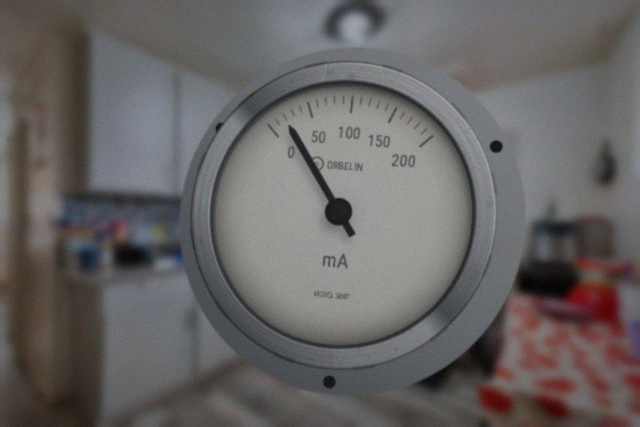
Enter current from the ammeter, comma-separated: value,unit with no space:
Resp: 20,mA
